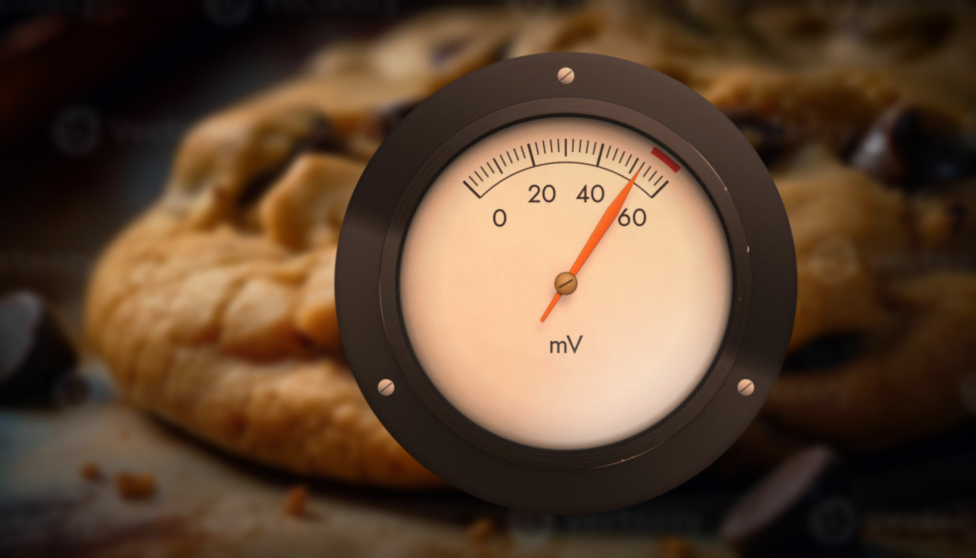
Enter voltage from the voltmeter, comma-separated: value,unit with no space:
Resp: 52,mV
